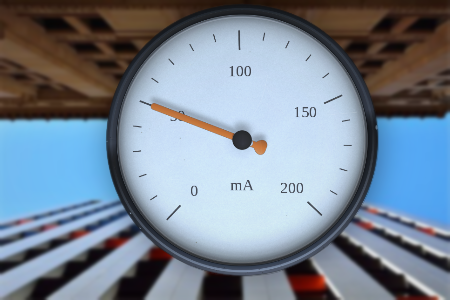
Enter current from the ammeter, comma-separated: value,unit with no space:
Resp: 50,mA
